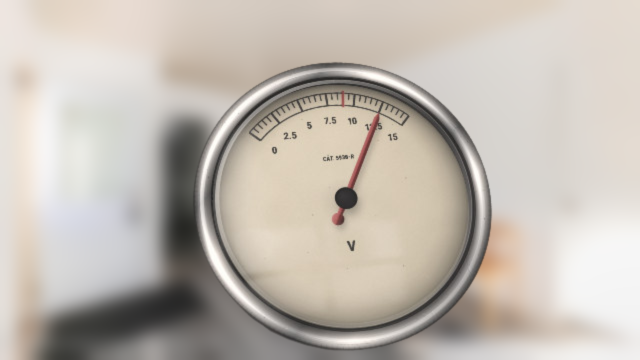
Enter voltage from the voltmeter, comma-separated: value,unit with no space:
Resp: 12.5,V
